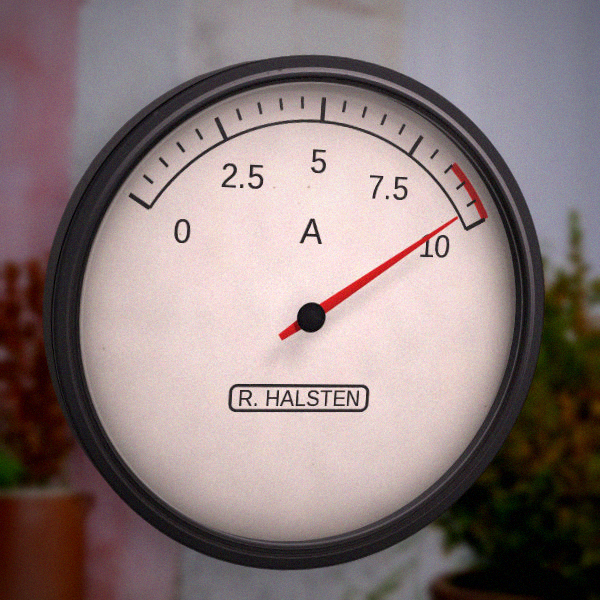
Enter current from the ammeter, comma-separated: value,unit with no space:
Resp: 9.5,A
